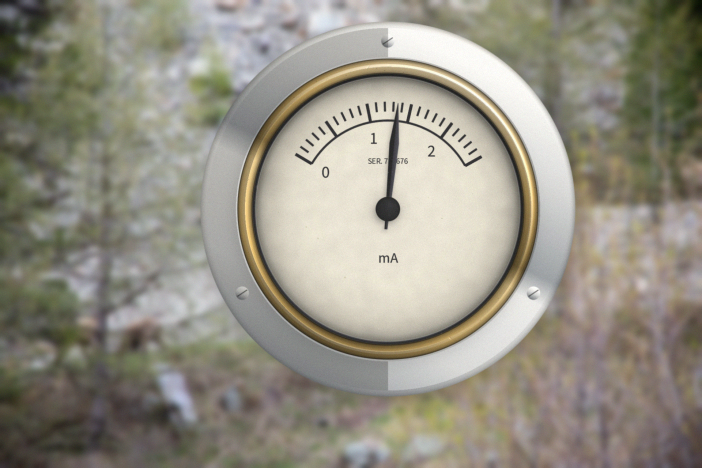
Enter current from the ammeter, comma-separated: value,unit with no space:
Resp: 1.35,mA
